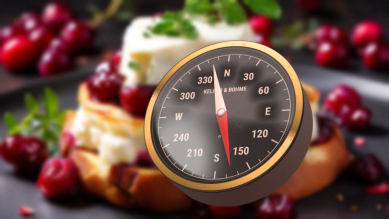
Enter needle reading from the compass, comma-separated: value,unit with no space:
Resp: 165,°
